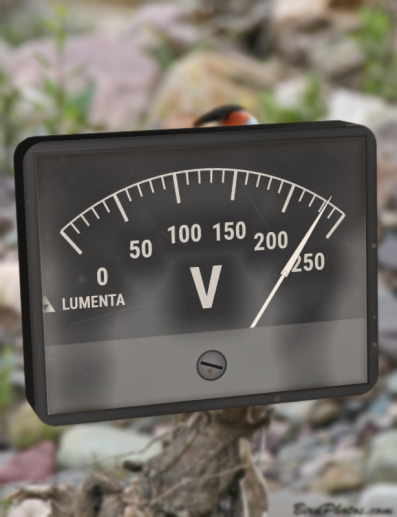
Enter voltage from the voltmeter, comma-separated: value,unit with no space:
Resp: 230,V
